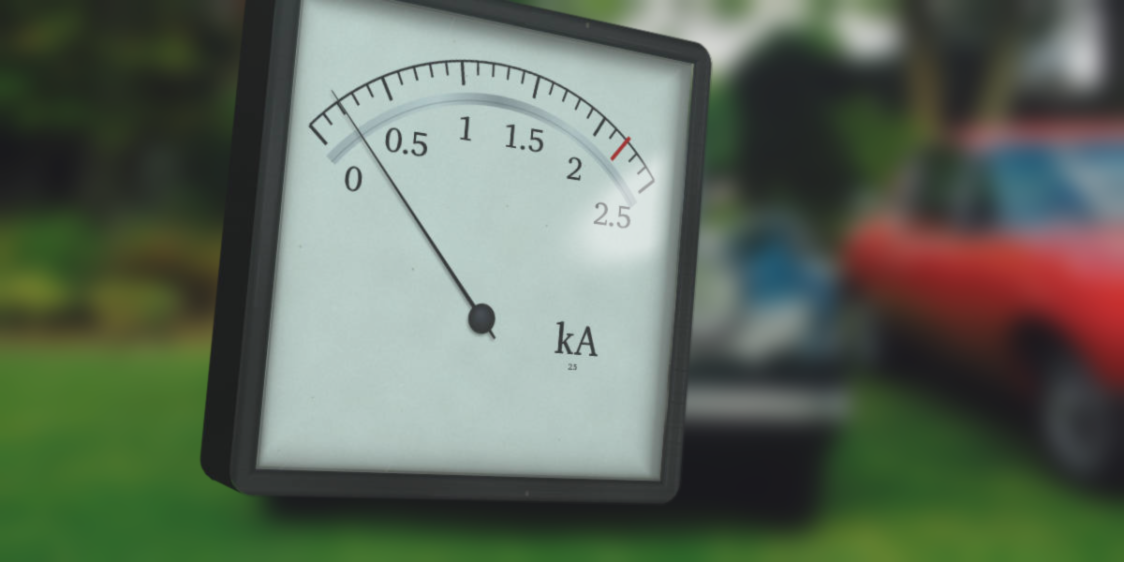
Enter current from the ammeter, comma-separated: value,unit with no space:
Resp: 0.2,kA
